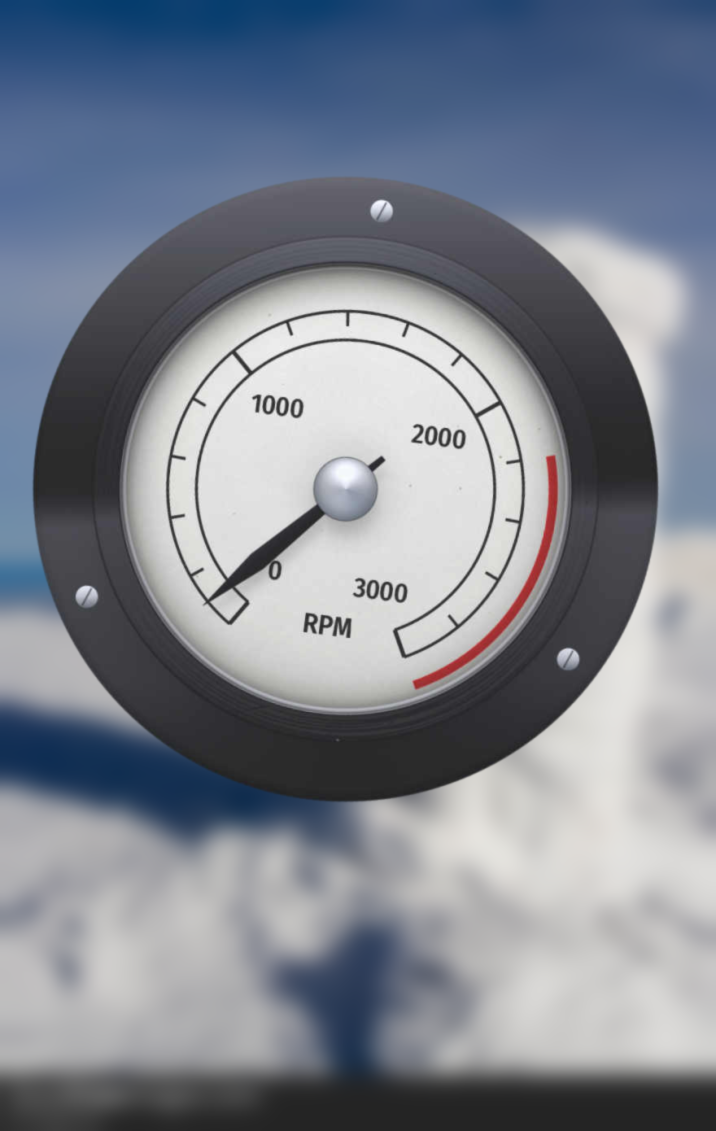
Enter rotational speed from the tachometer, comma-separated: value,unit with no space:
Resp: 100,rpm
